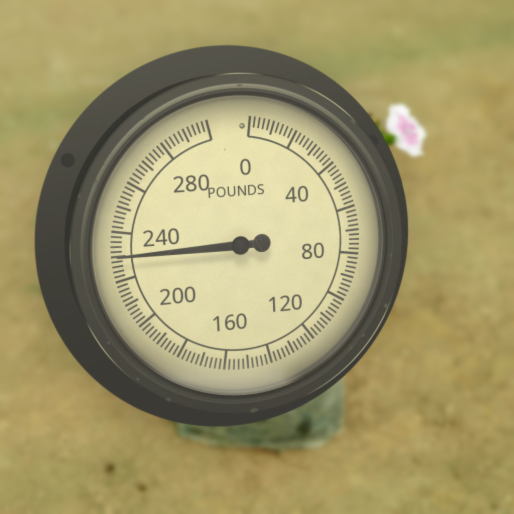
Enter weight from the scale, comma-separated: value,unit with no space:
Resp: 230,lb
